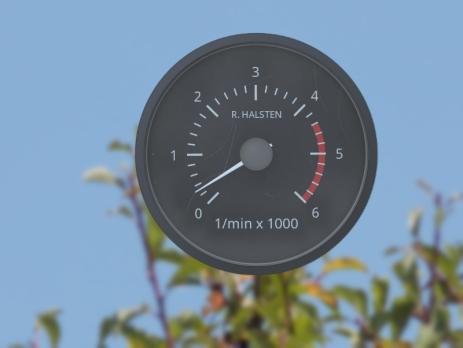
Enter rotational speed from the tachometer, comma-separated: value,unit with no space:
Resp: 300,rpm
